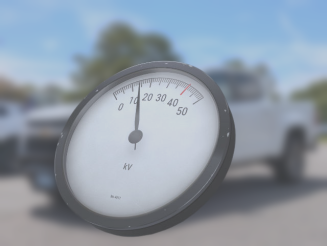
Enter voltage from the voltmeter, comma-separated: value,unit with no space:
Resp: 15,kV
